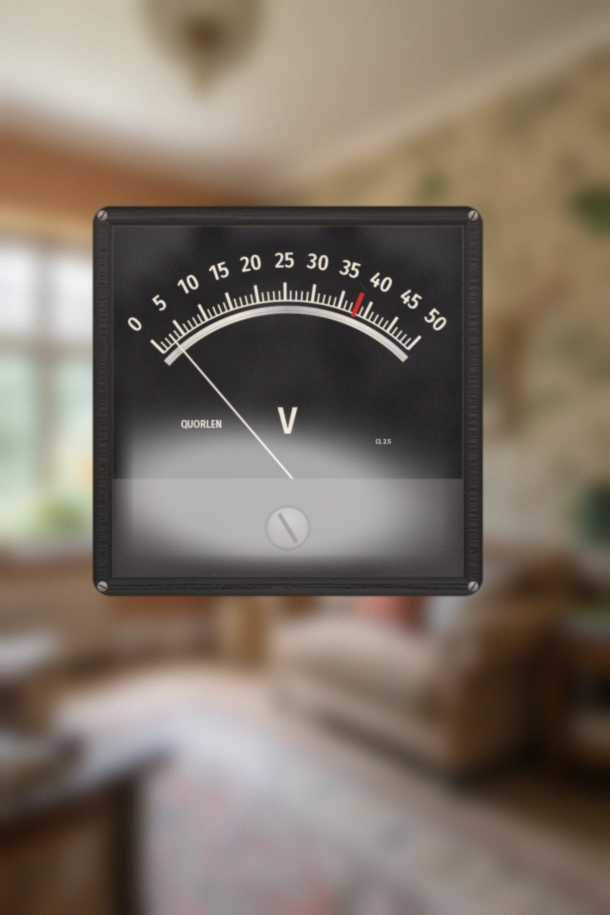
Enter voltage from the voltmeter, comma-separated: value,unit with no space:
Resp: 3,V
